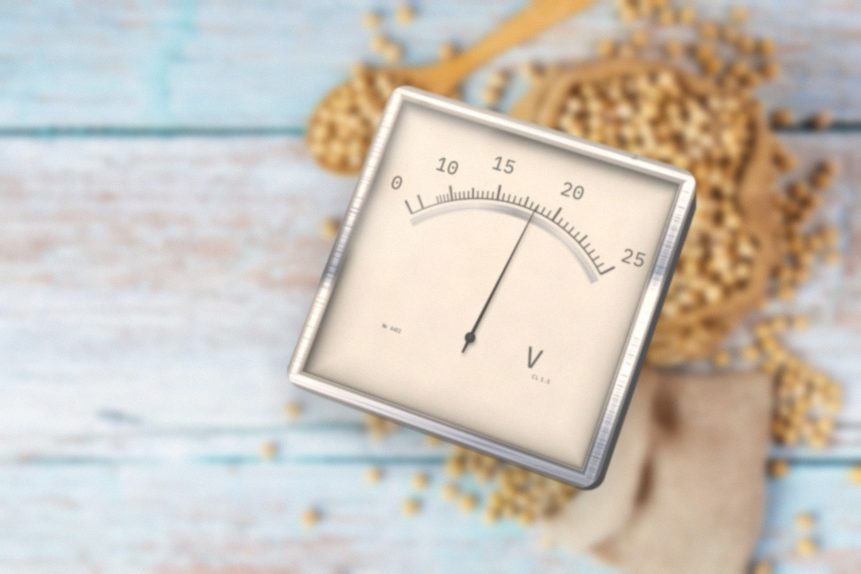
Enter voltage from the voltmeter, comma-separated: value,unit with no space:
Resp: 18.5,V
